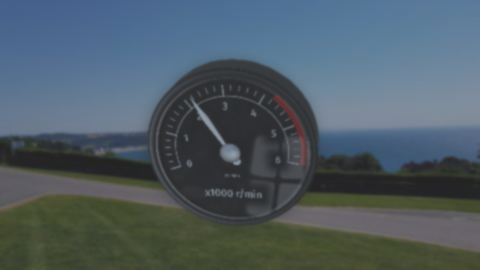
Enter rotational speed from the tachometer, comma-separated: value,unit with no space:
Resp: 2200,rpm
